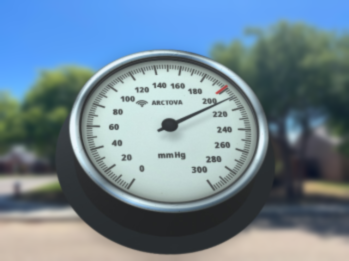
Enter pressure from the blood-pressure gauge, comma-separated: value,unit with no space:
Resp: 210,mmHg
